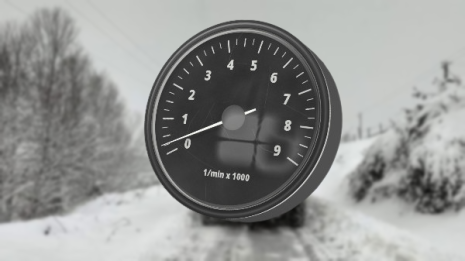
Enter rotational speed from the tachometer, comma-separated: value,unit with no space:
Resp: 250,rpm
